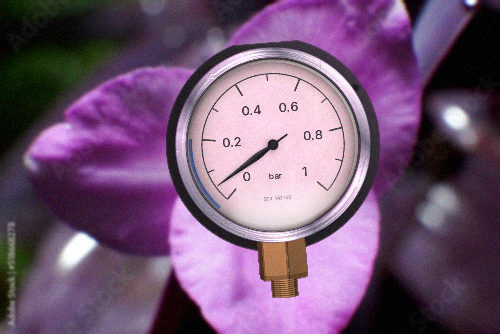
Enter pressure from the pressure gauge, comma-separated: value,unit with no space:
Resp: 0.05,bar
